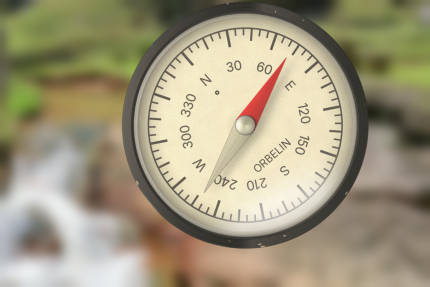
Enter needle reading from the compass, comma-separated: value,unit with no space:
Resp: 72.5,°
